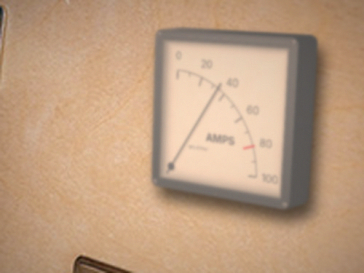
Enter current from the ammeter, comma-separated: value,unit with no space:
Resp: 35,A
